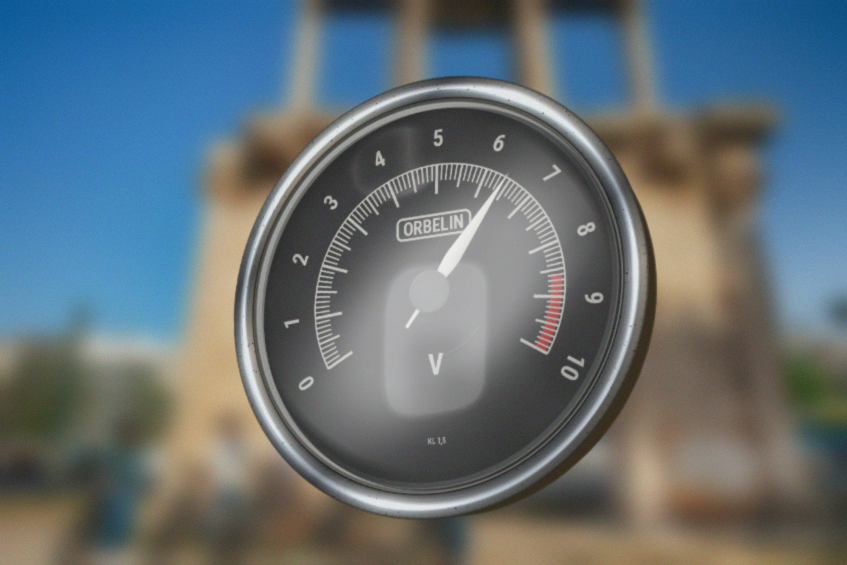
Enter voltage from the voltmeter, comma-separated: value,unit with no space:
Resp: 6.5,V
